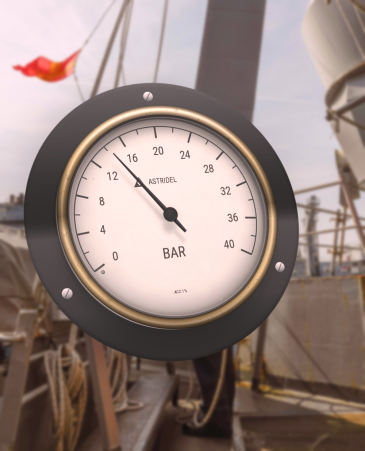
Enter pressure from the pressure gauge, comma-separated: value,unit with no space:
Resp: 14,bar
